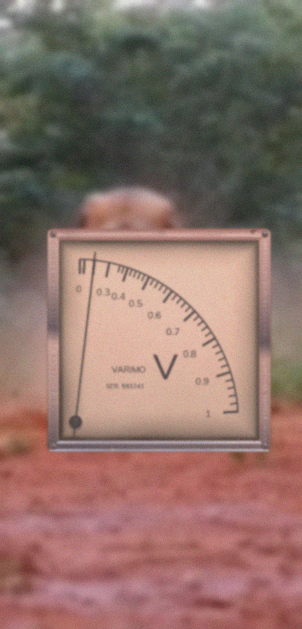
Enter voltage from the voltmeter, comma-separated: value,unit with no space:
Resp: 0.2,V
